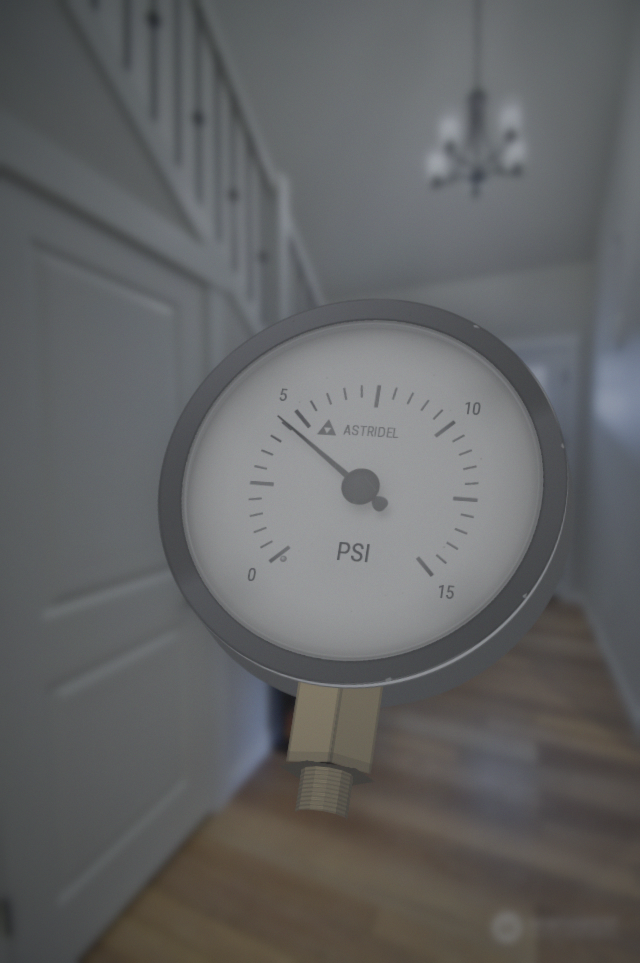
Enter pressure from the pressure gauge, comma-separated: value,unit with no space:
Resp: 4.5,psi
